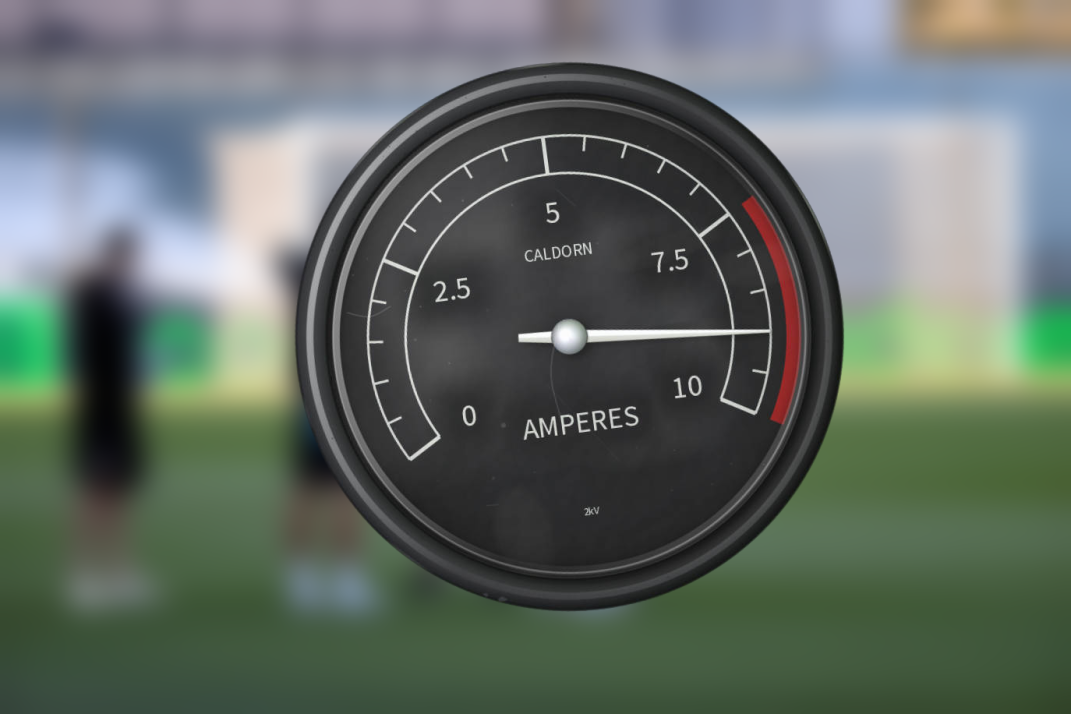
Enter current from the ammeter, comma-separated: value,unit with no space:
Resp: 9,A
